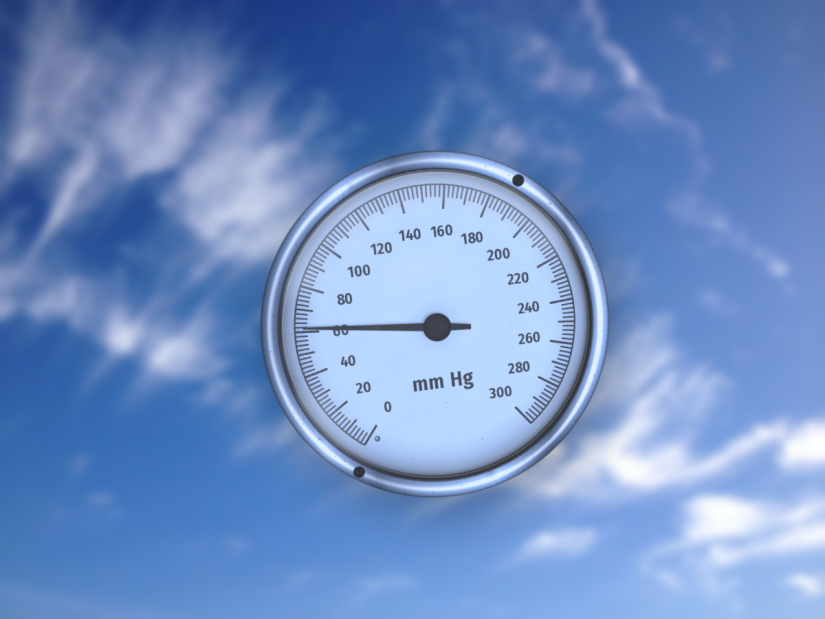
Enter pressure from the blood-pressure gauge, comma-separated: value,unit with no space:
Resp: 62,mmHg
